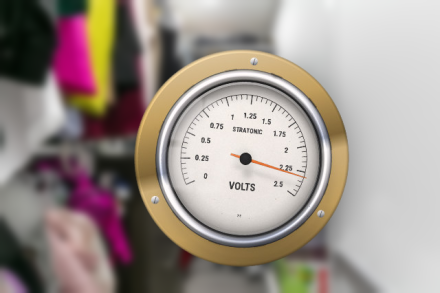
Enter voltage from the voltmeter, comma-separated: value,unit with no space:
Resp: 2.3,V
